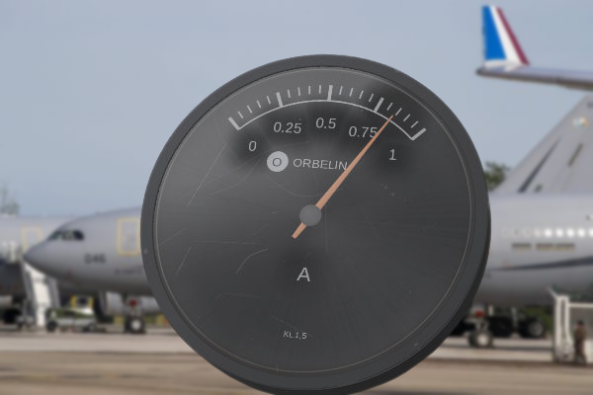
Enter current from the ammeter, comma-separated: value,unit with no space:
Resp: 0.85,A
